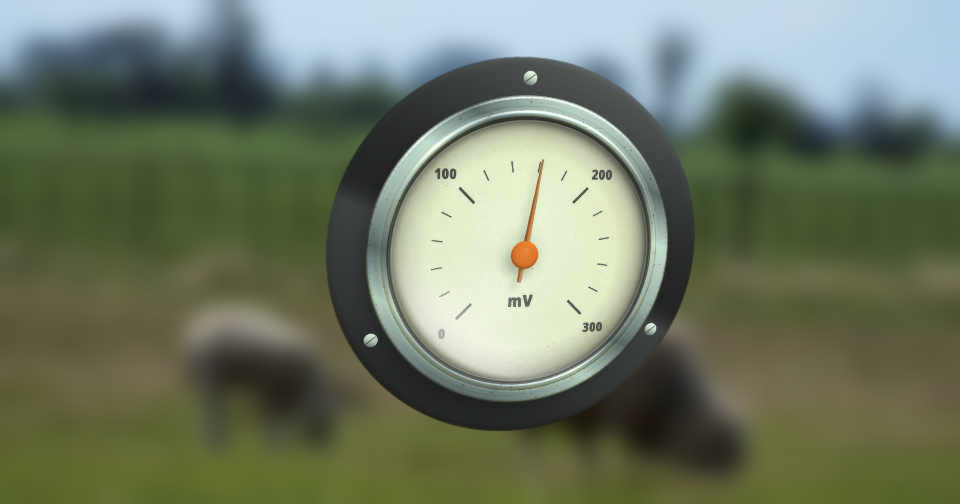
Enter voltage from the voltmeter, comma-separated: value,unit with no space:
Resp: 160,mV
